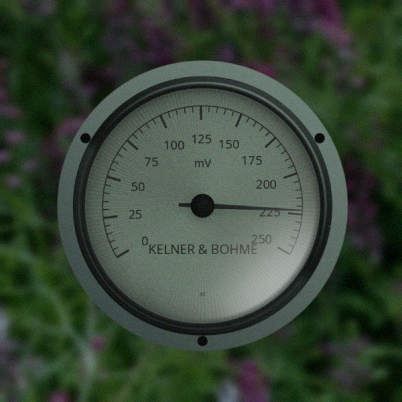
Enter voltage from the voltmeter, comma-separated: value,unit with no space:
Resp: 222.5,mV
